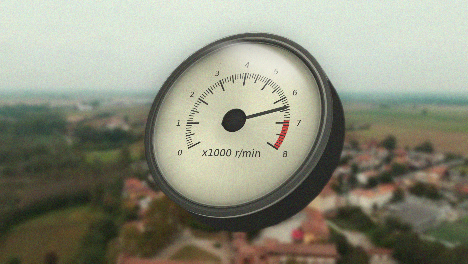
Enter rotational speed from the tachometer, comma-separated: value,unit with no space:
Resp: 6500,rpm
